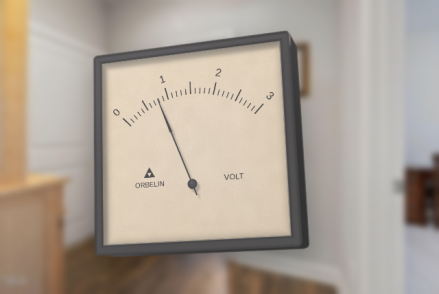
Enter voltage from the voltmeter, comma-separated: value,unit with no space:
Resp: 0.8,V
